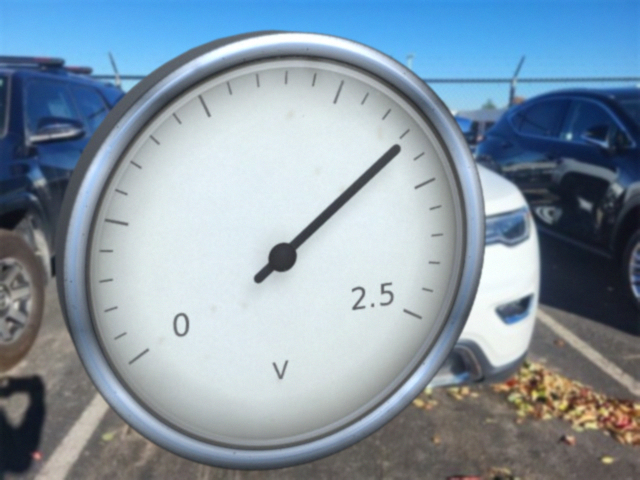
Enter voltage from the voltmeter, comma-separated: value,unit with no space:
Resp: 1.8,V
